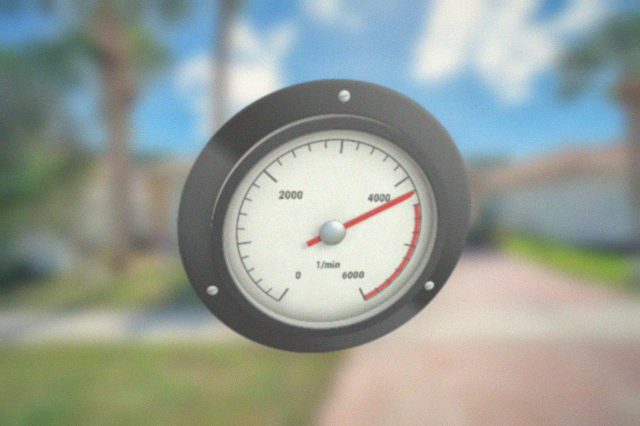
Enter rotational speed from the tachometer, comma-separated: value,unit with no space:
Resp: 4200,rpm
